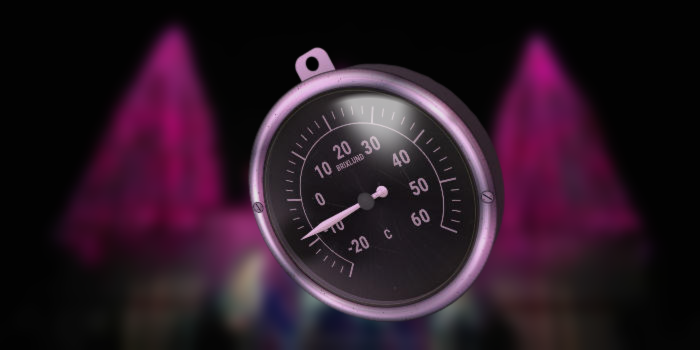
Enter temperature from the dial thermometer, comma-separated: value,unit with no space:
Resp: -8,°C
